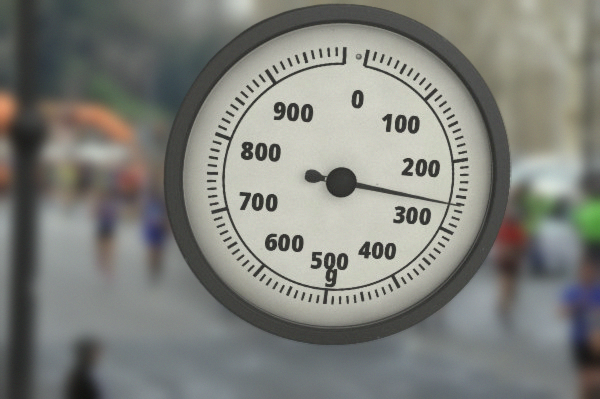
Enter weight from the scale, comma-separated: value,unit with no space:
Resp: 260,g
